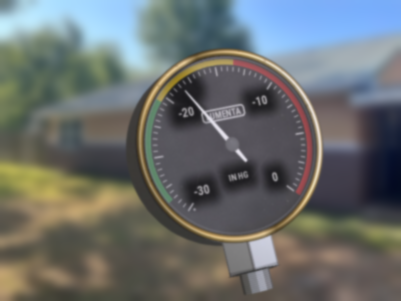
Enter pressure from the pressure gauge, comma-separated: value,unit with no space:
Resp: -18.5,inHg
